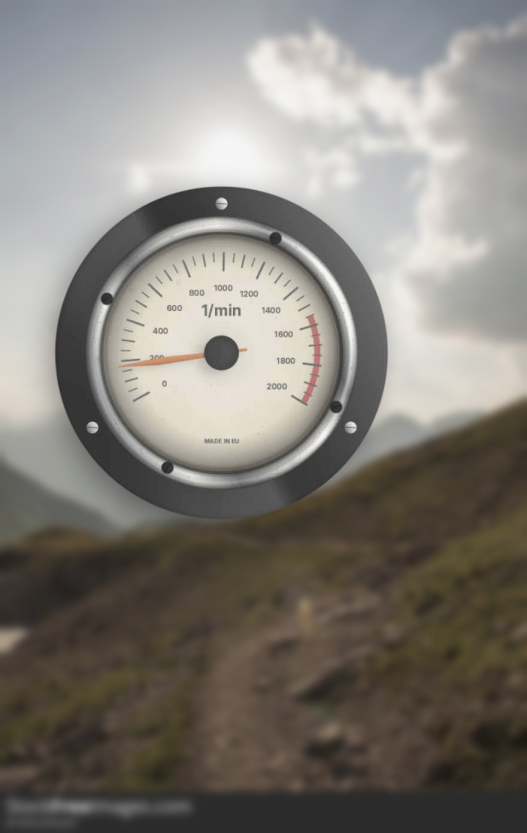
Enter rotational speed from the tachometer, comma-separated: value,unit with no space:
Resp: 175,rpm
